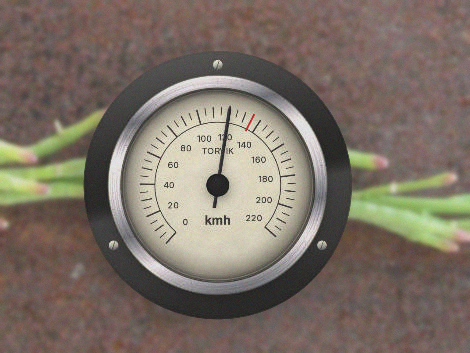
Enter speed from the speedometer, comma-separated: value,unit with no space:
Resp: 120,km/h
